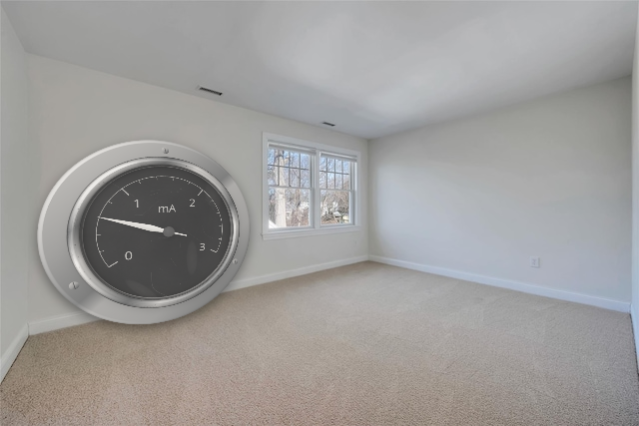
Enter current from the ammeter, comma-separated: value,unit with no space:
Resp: 0.6,mA
